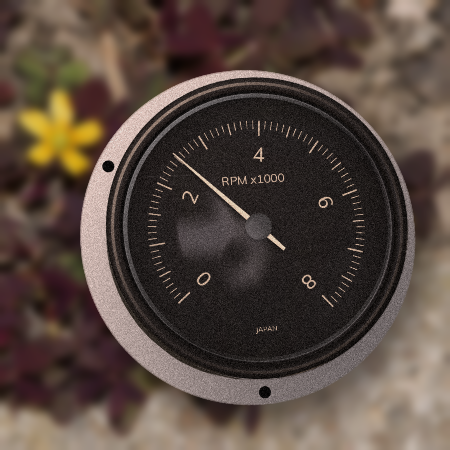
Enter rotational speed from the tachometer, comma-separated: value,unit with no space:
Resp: 2500,rpm
